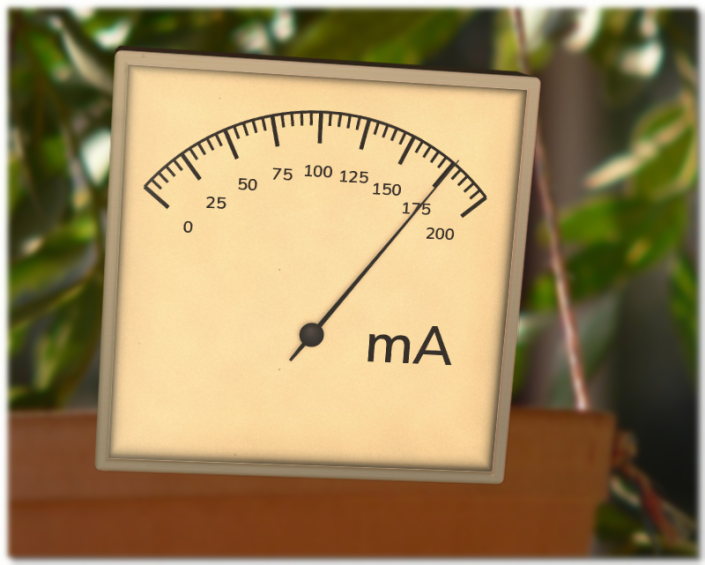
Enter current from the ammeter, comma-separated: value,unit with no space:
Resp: 175,mA
